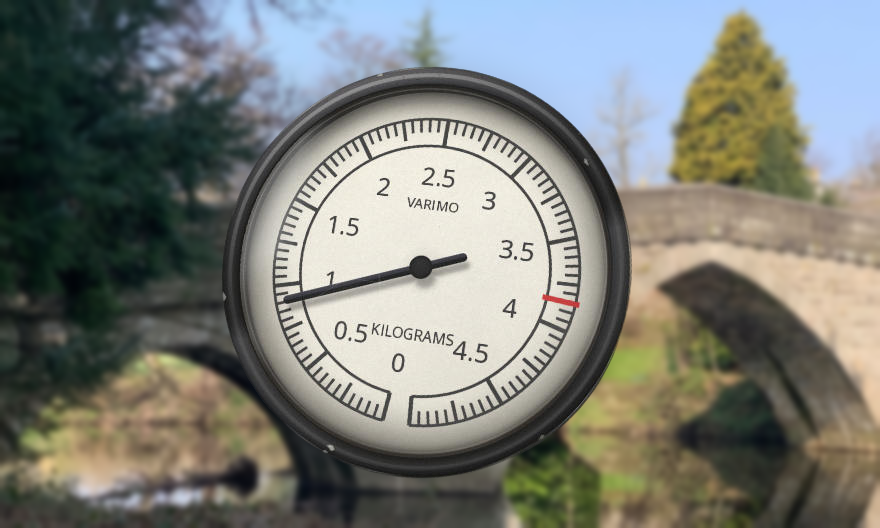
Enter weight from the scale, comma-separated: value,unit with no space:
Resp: 0.9,kg
